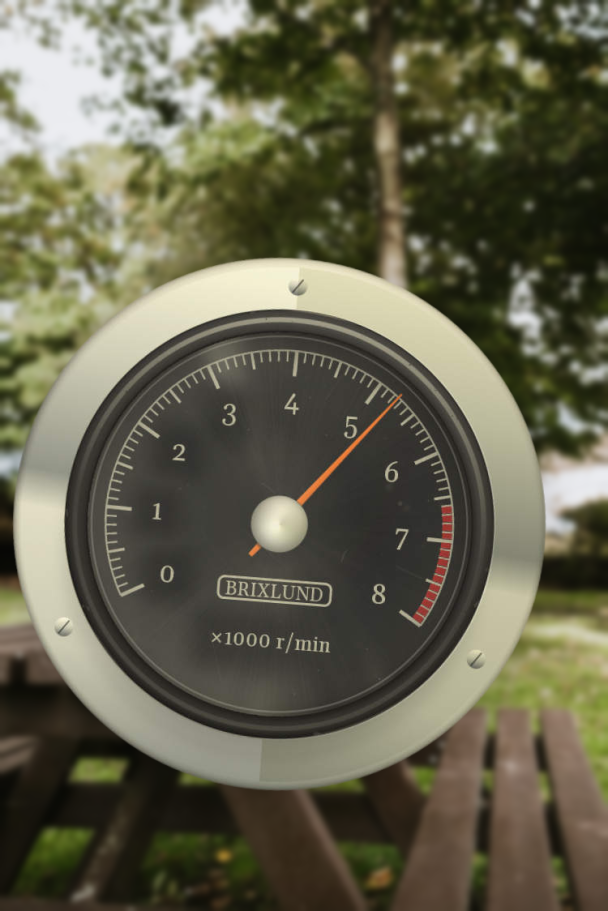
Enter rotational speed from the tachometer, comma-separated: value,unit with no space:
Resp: 5250,rpm
